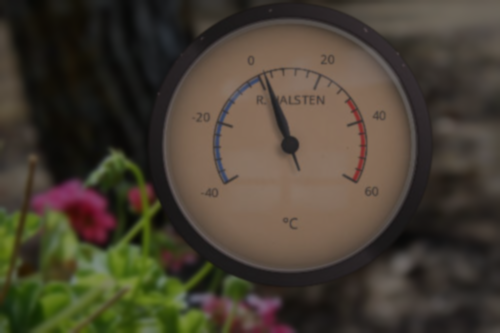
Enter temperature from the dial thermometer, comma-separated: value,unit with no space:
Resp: 2,°C
